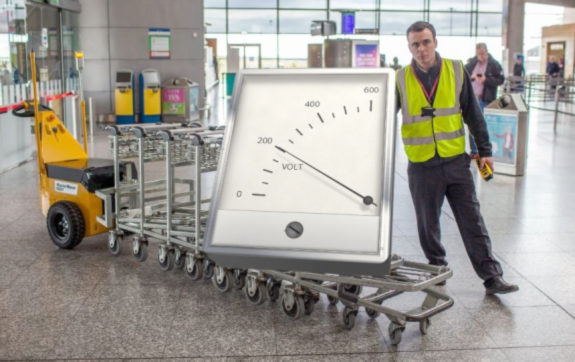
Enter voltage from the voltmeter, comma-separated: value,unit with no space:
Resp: 200,V
